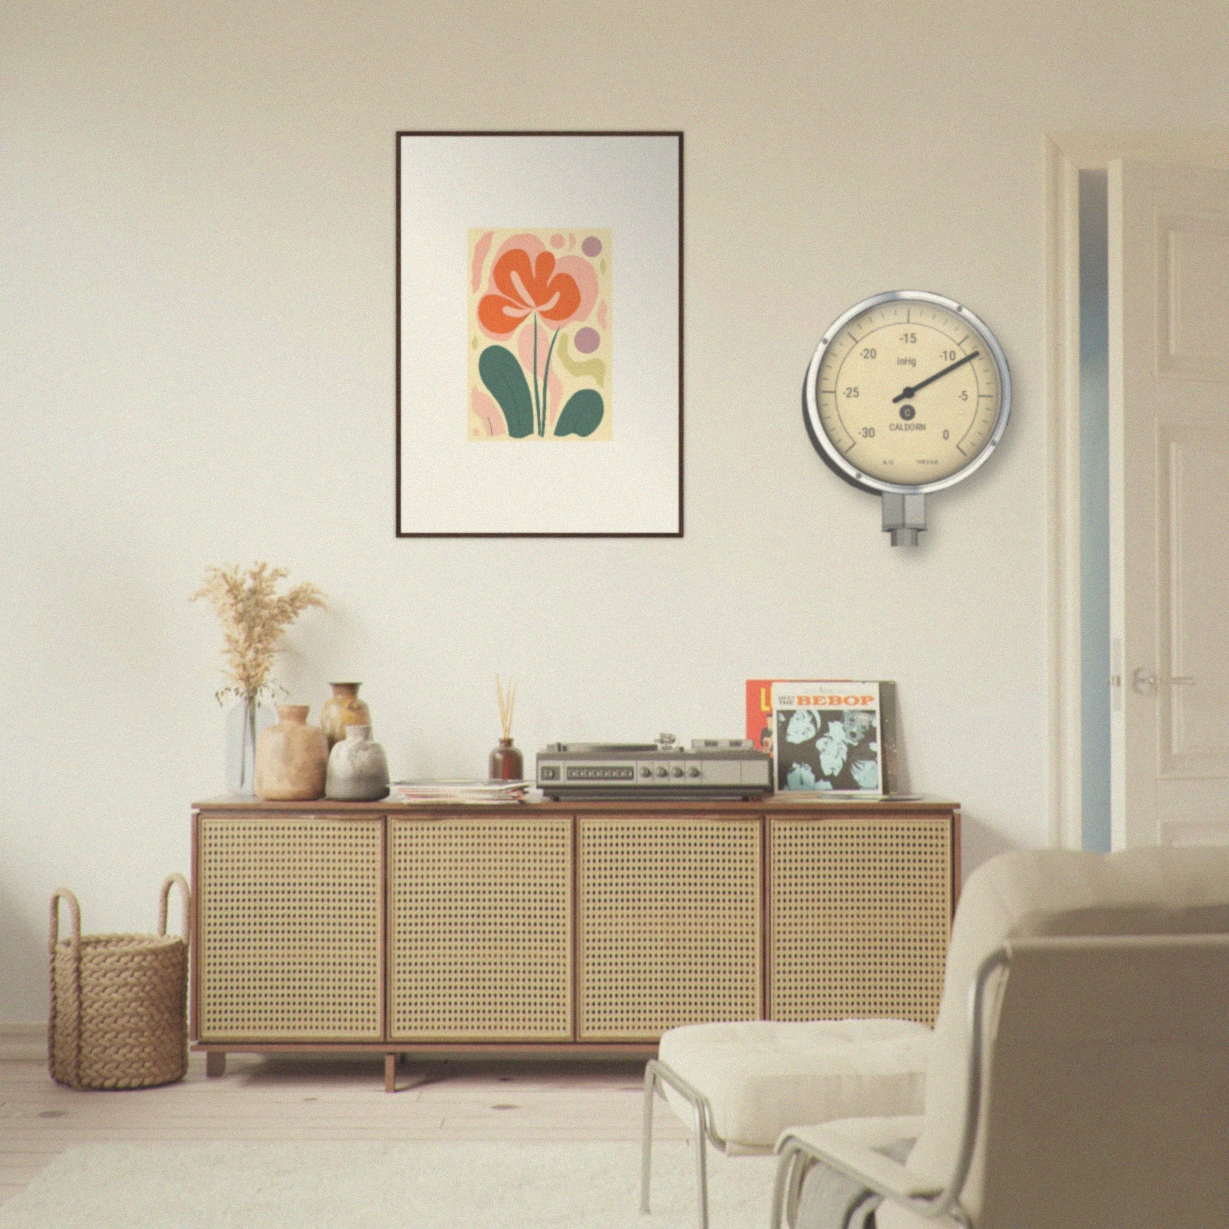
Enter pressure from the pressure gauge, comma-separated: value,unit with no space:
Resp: -8.5,inHg
